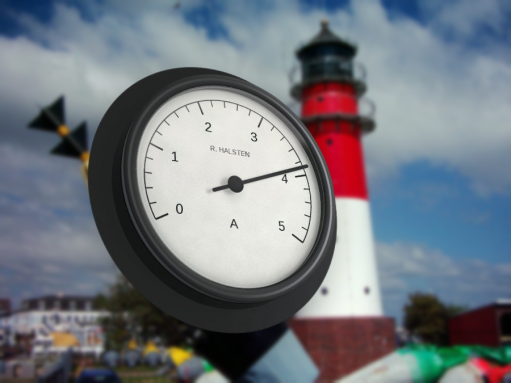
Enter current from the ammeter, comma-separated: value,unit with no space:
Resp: 3.9,A
